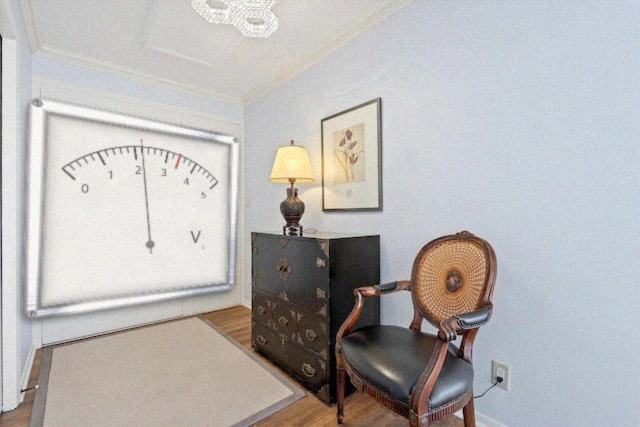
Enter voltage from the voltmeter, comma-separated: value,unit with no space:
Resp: 2.2,V
